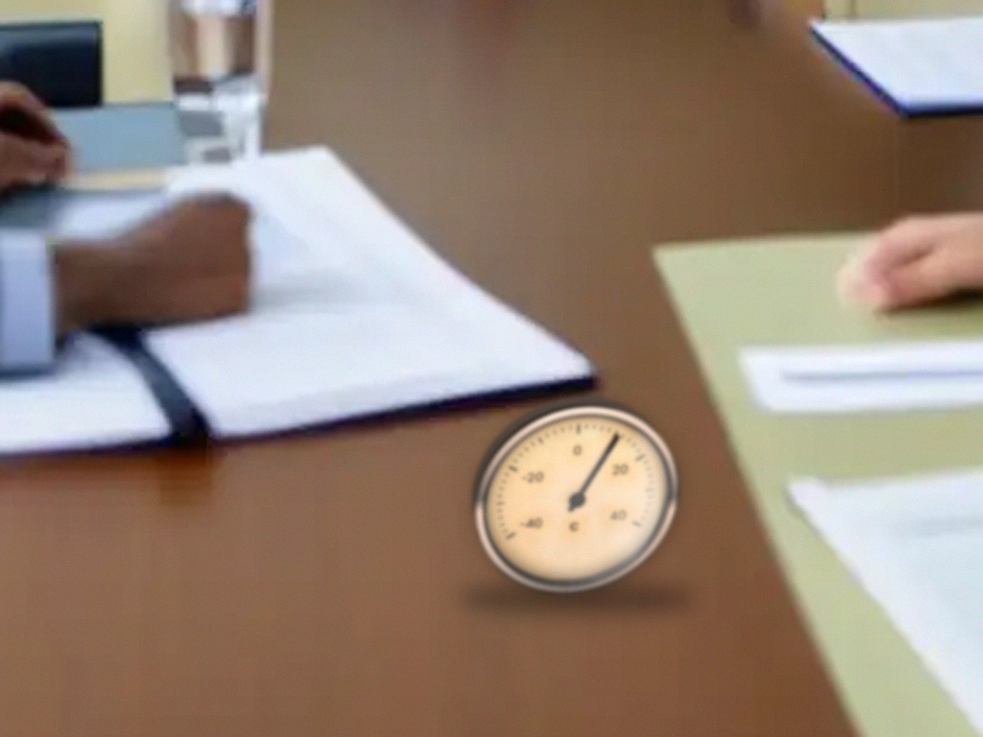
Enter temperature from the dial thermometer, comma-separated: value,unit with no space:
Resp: 10,°C
